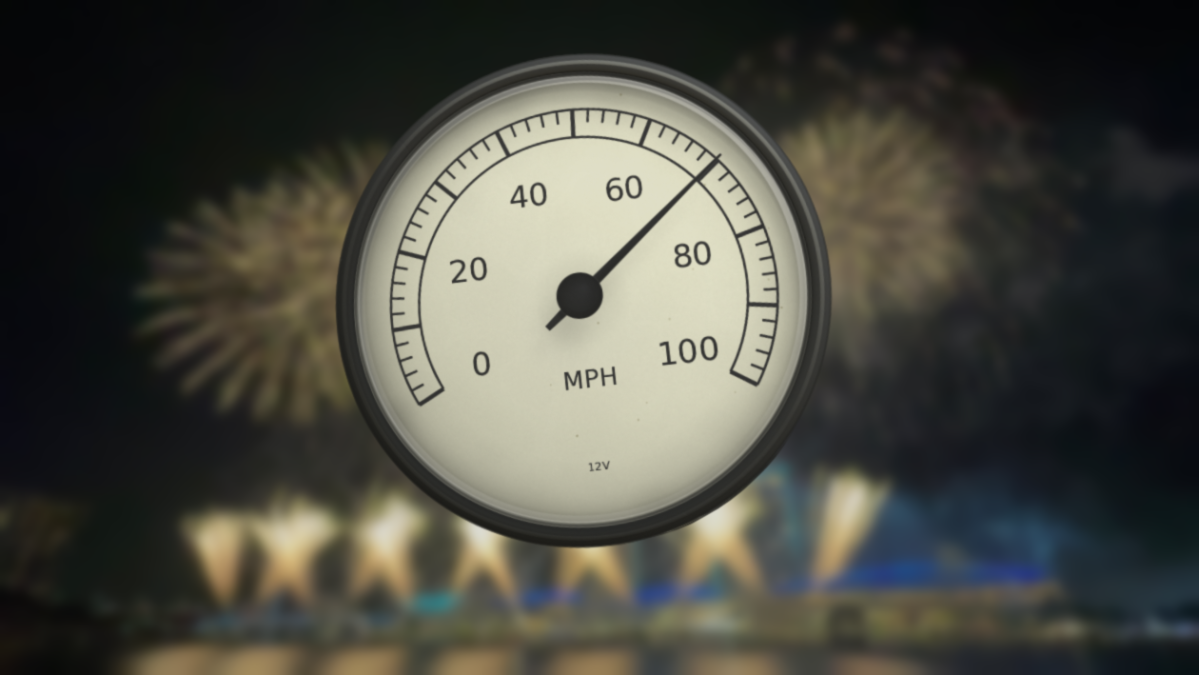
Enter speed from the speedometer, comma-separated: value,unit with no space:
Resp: 70,mph
